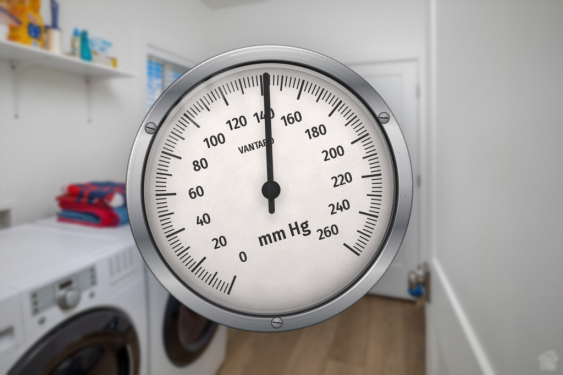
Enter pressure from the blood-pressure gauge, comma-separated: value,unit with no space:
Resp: 142,mmHg
